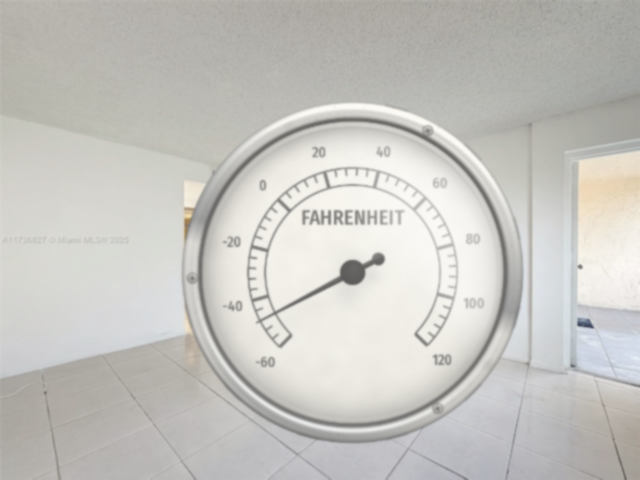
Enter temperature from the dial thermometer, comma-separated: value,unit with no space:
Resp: -48,°F
